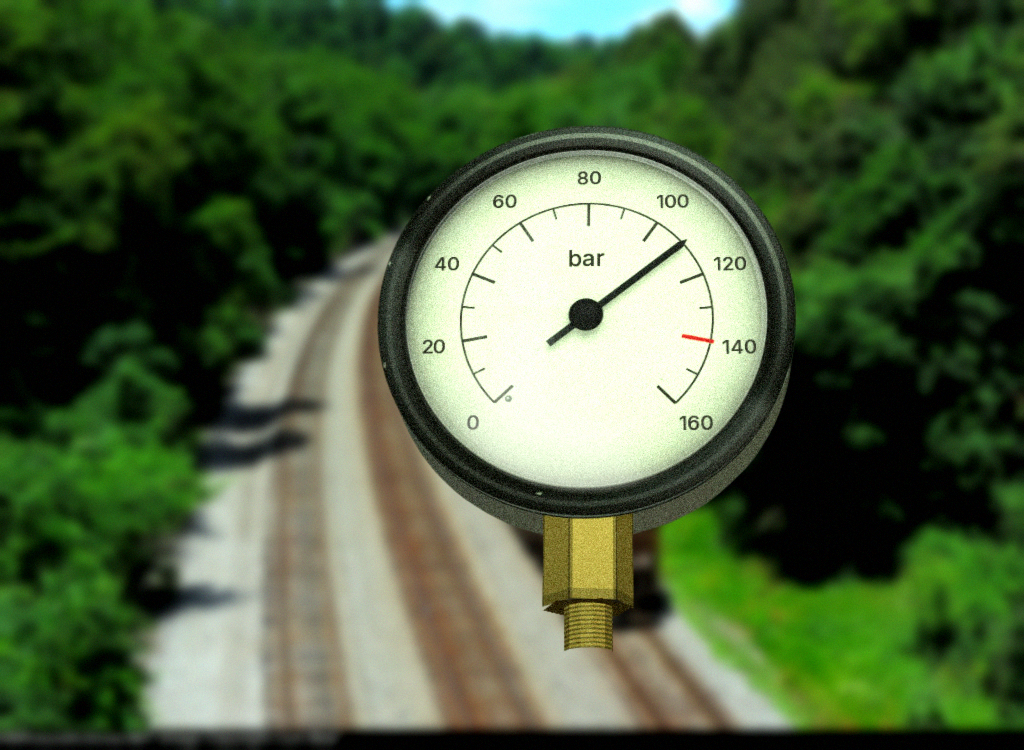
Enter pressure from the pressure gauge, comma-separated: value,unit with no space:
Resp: 110,bar
